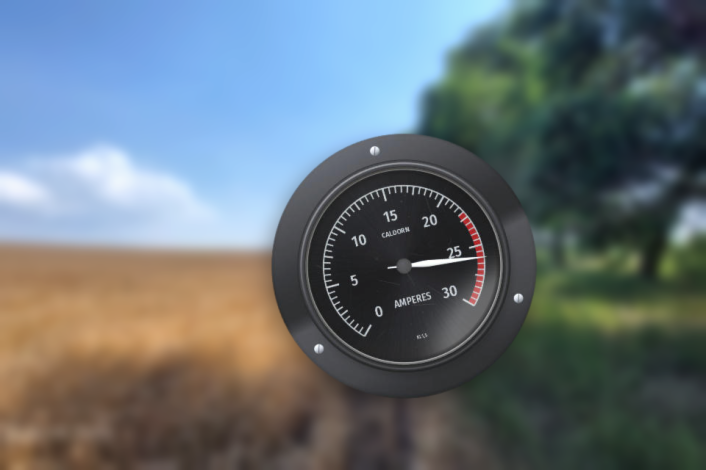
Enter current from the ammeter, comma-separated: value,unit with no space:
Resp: 26,A
